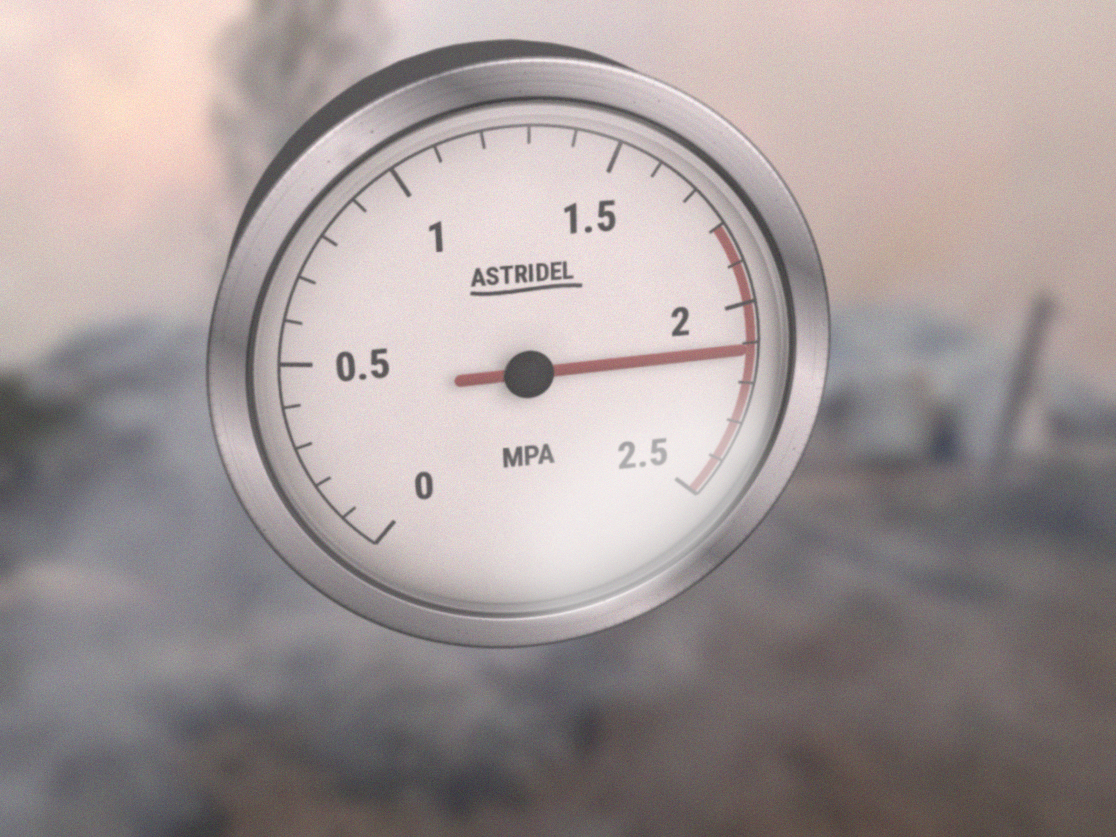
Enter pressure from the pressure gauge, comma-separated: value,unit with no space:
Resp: 2.1,MPa
